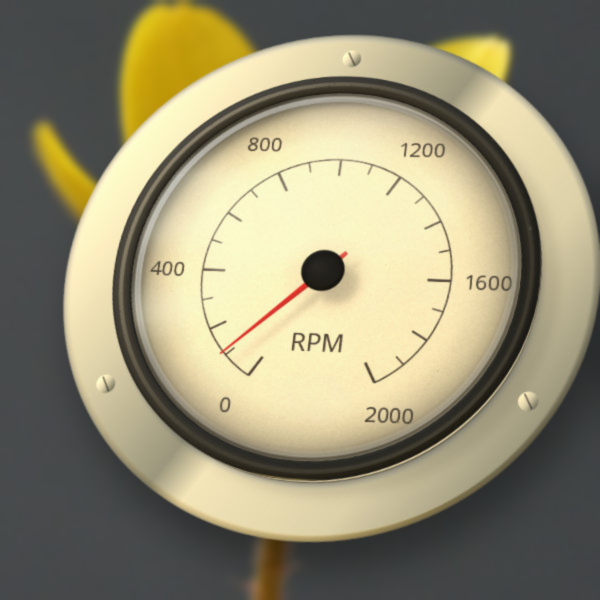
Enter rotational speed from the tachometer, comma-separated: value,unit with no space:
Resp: 100,rpm
